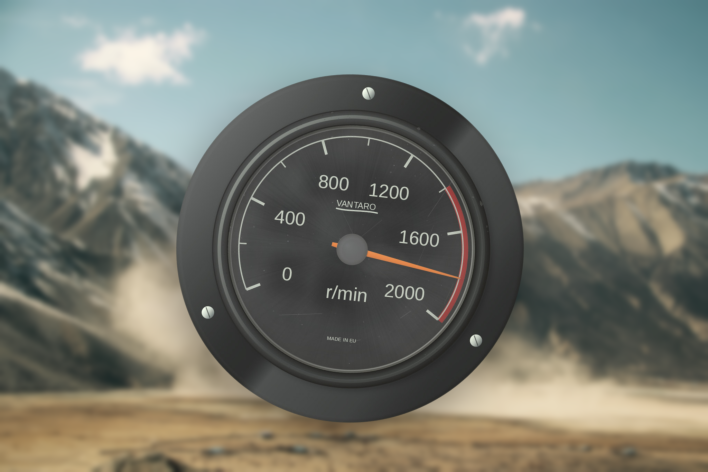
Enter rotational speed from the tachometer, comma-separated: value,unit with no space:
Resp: 1800,rpm
